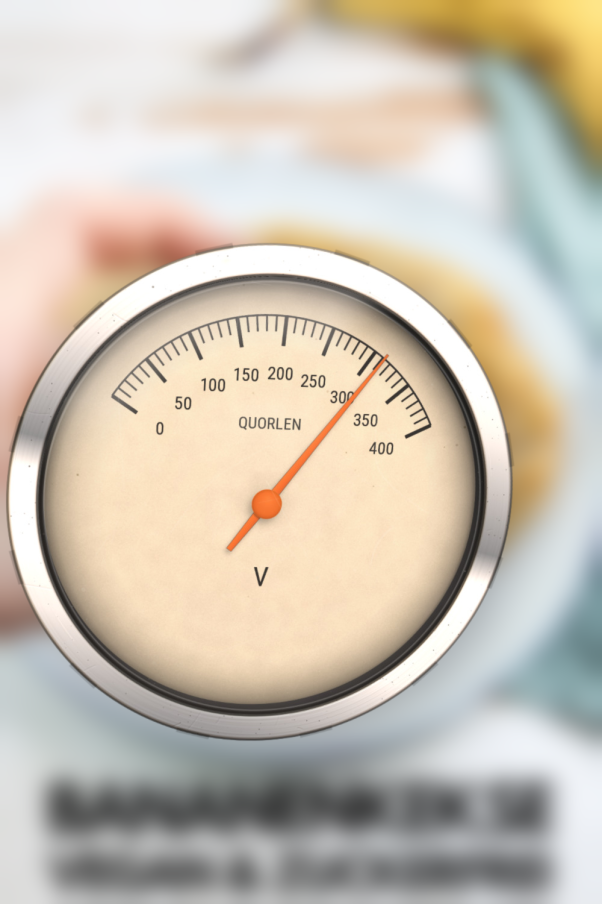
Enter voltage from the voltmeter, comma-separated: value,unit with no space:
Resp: 310,V
